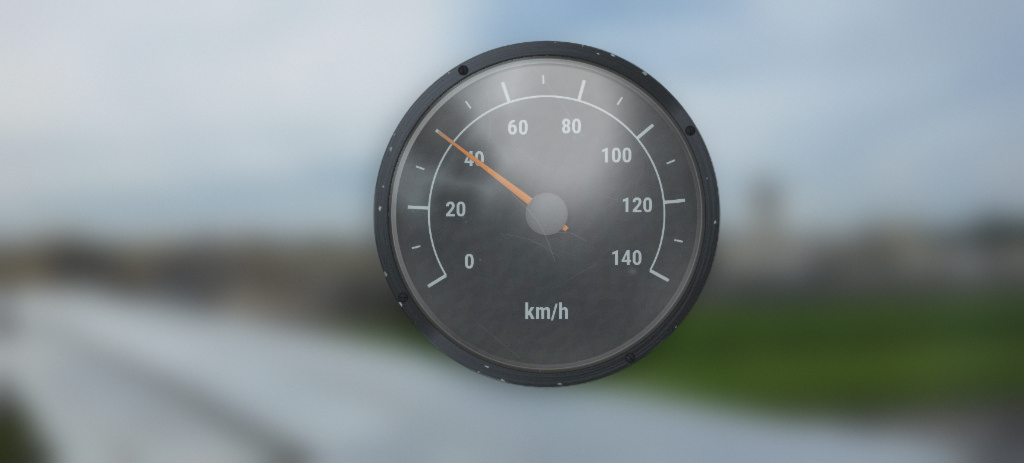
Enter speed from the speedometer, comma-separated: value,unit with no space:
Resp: 40,km/h
